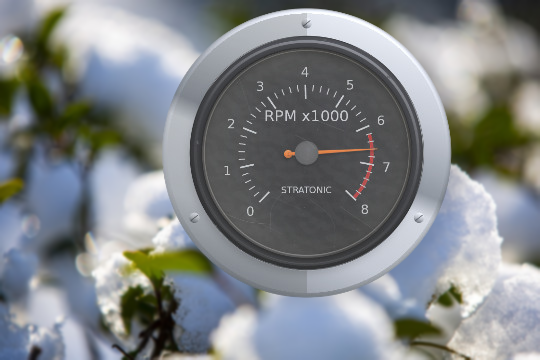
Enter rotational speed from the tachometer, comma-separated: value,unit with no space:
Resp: 6600,rpm
